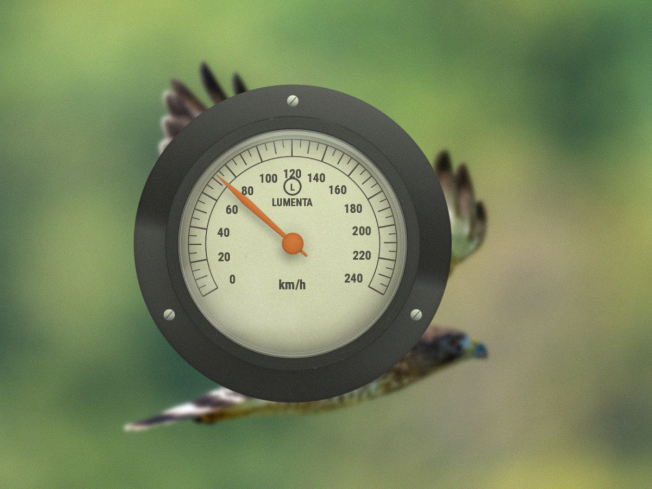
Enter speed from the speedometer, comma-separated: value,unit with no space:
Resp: 72.5,km/h
